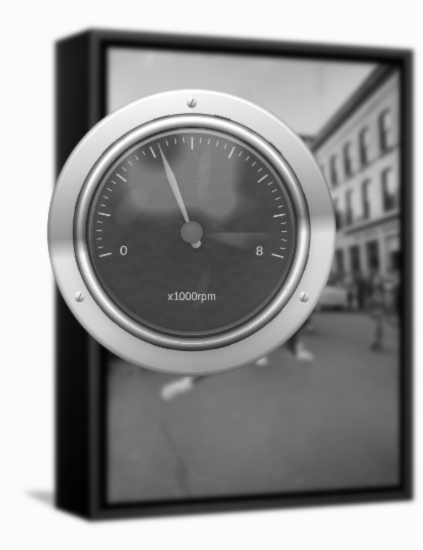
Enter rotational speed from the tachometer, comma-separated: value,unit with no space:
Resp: 3200,rpm
